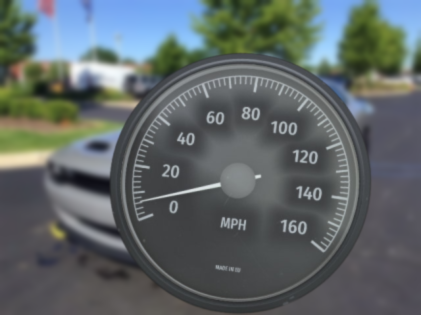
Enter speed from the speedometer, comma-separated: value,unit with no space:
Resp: 6,mph
